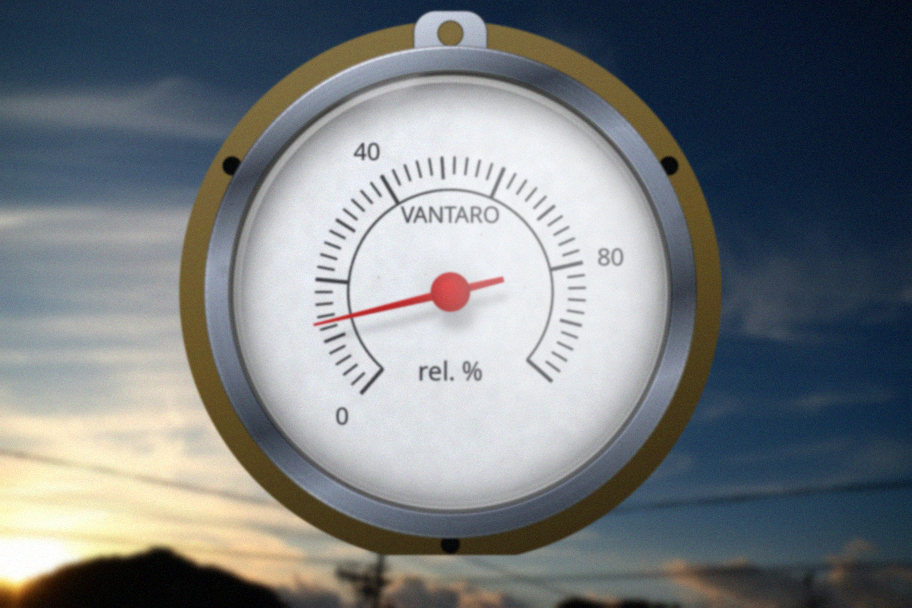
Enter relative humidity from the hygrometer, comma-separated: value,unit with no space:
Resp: 13,%
